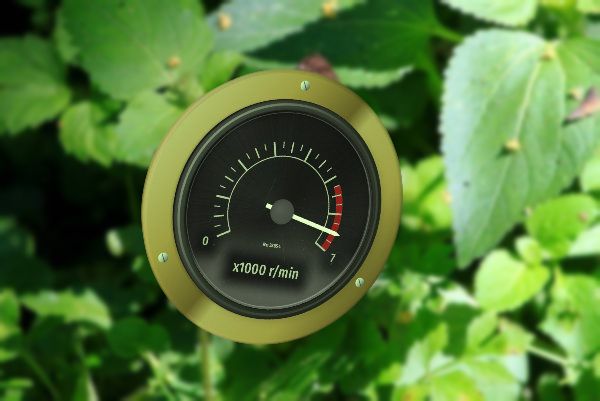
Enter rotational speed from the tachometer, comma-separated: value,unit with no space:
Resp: 6500,rpm
